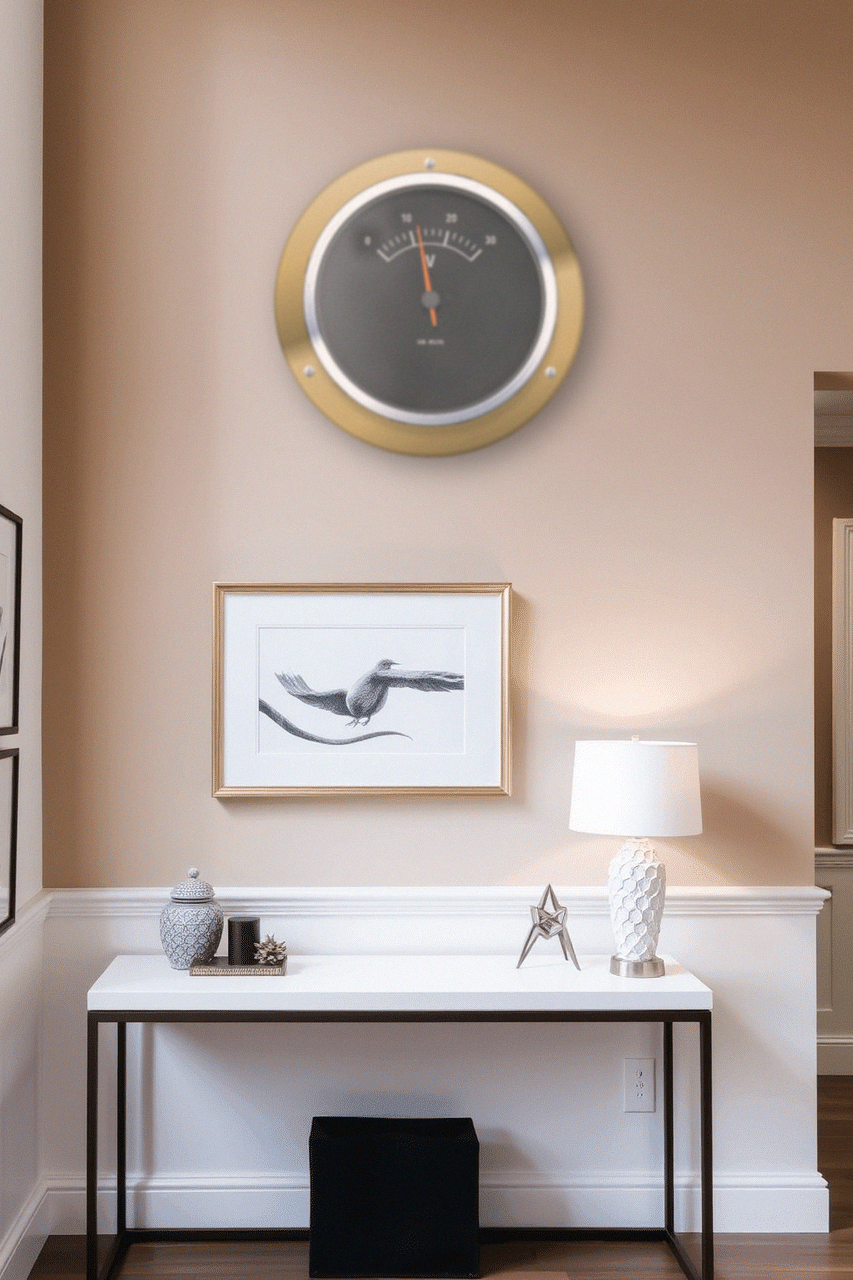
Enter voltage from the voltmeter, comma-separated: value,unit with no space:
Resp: 12,V
